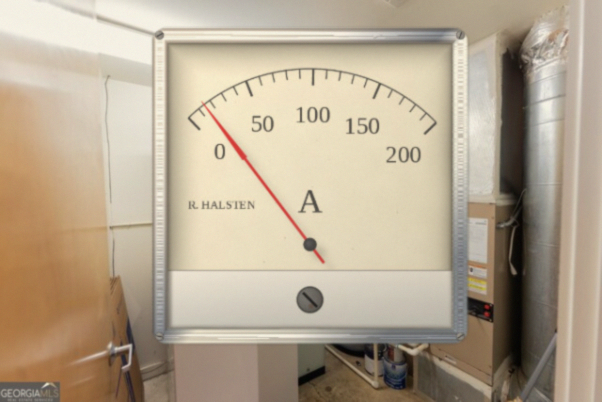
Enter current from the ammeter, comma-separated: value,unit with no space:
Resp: 15,A
